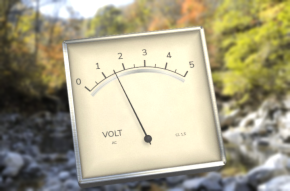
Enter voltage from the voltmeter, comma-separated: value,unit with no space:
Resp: 1.5,V
